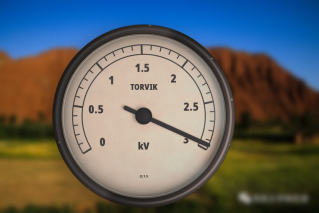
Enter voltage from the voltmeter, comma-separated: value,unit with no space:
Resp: 2.95,kV
